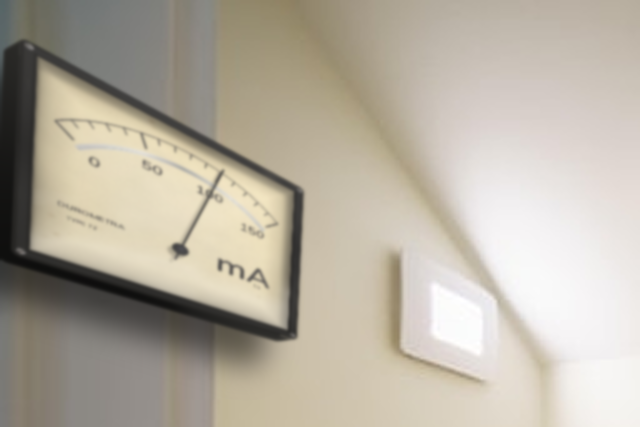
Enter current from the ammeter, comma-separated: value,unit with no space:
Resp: 100,mA
